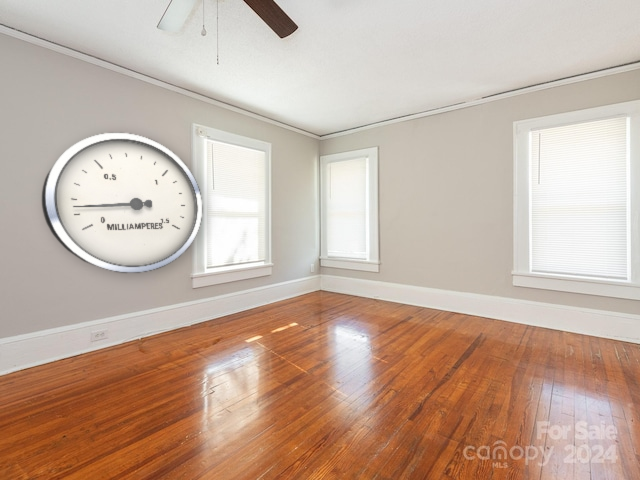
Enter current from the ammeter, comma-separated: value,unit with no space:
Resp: 0.15,mA
